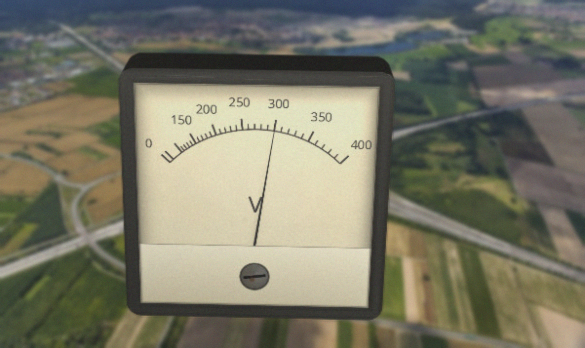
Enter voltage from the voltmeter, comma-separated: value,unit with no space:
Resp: 300,V
